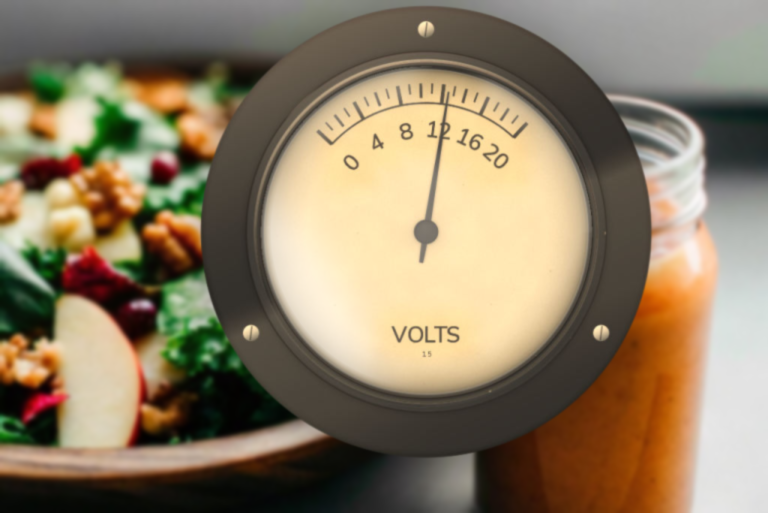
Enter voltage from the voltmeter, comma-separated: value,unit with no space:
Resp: 12.5,V
